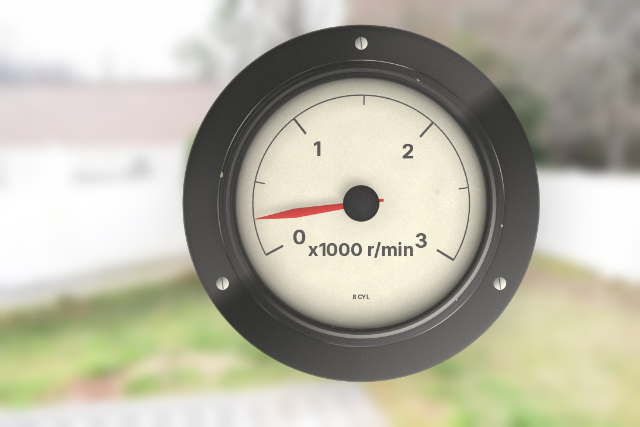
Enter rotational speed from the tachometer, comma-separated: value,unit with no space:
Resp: 250,rpm
